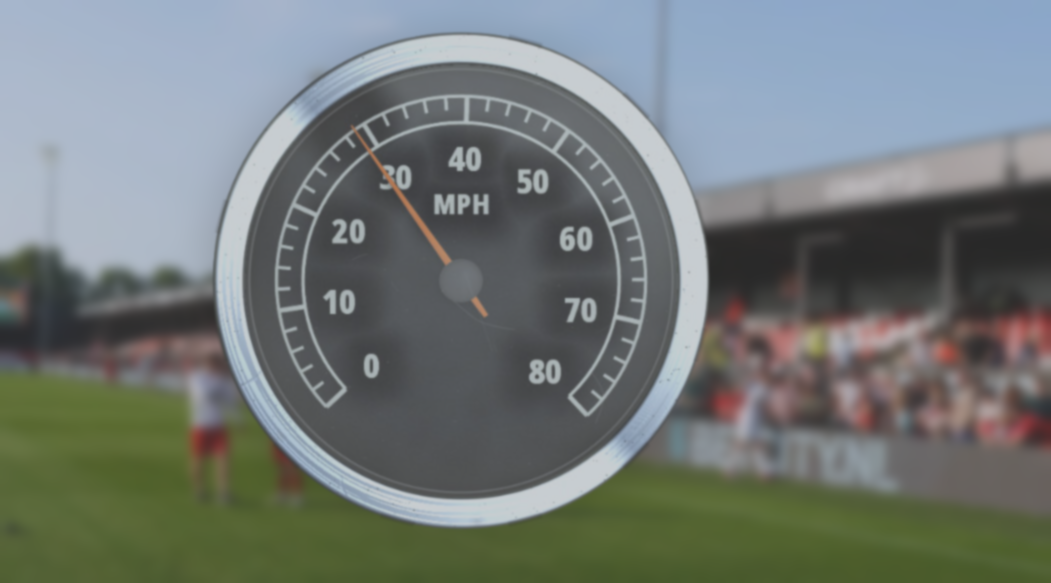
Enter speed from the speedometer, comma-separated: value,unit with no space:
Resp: 29,mph
